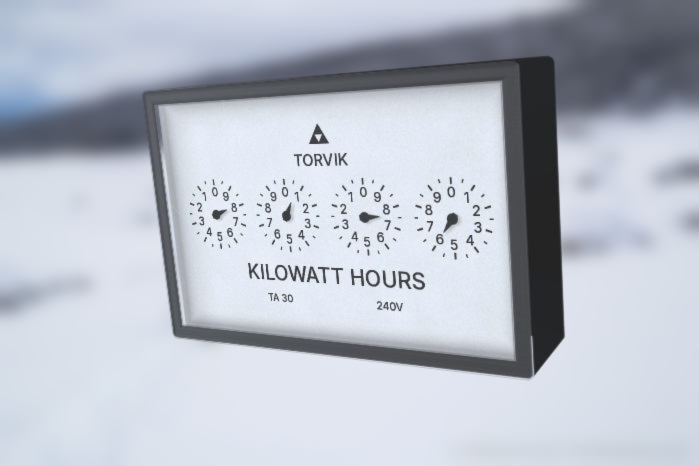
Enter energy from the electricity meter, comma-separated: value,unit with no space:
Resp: 8076,kWh
